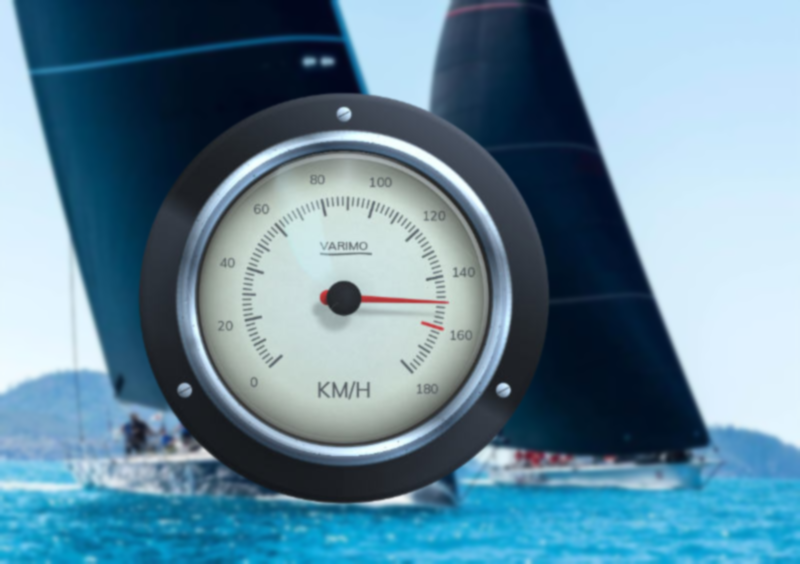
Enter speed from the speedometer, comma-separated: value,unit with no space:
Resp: 150,km/h
